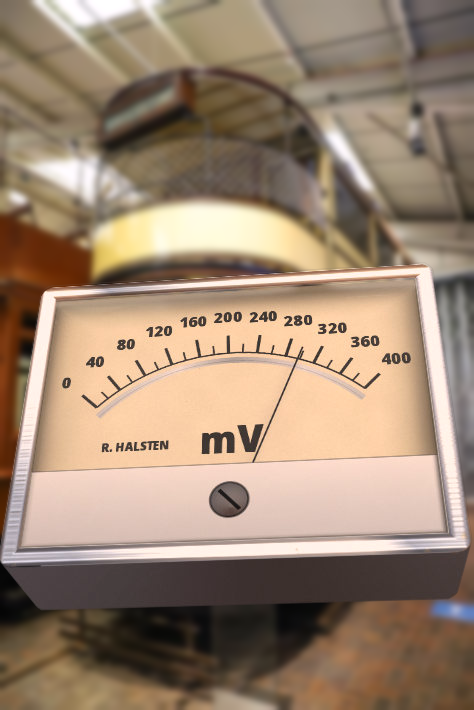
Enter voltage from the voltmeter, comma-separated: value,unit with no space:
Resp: 300,mV
